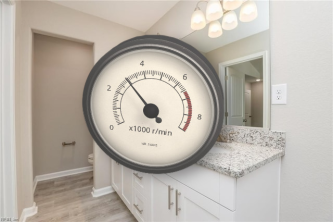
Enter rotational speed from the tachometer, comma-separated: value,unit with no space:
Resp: 3000,rpm
